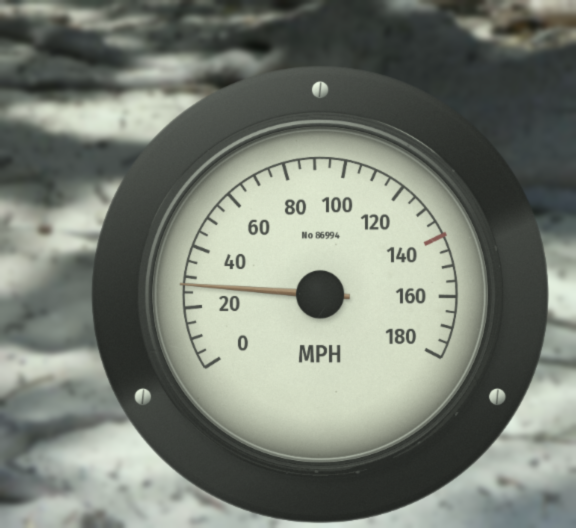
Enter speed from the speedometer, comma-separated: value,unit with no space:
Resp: 27.5,mph
